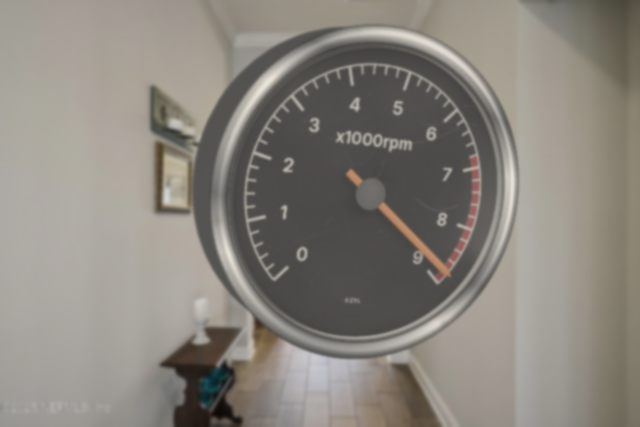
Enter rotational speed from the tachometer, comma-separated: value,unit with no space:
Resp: 8800,rpm
